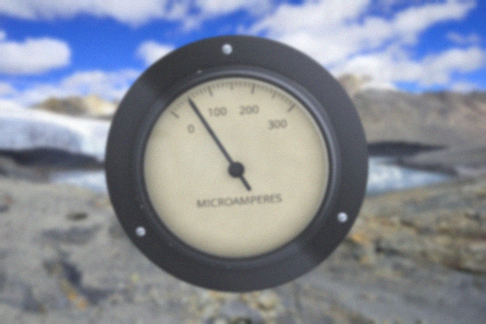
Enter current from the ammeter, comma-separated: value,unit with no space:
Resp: 50,µA
